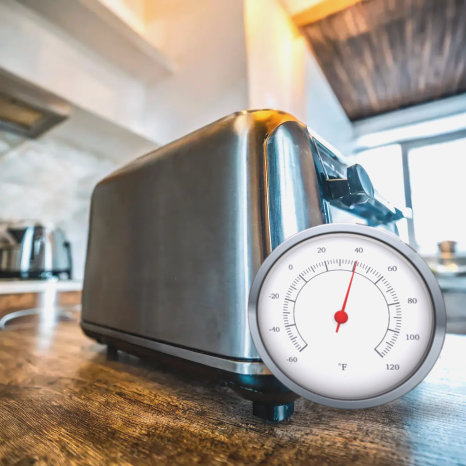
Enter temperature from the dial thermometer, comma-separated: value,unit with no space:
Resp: 40,°F
